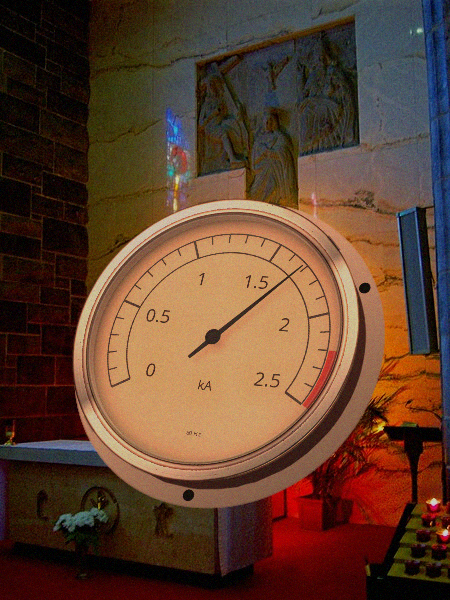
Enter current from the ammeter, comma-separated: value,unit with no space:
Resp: 1.7,kA
